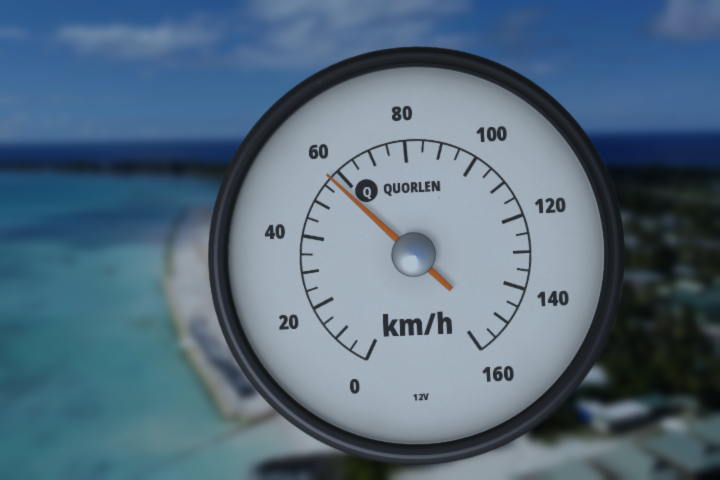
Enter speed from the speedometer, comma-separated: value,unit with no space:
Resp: 57.5,km/h
